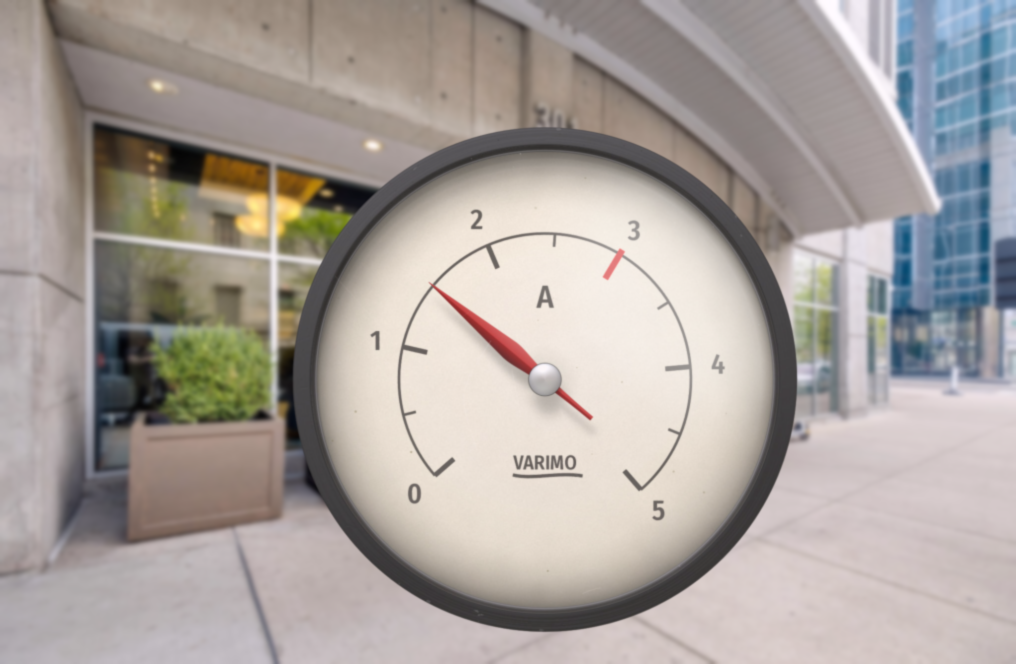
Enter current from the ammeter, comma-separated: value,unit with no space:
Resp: 1.5,A
